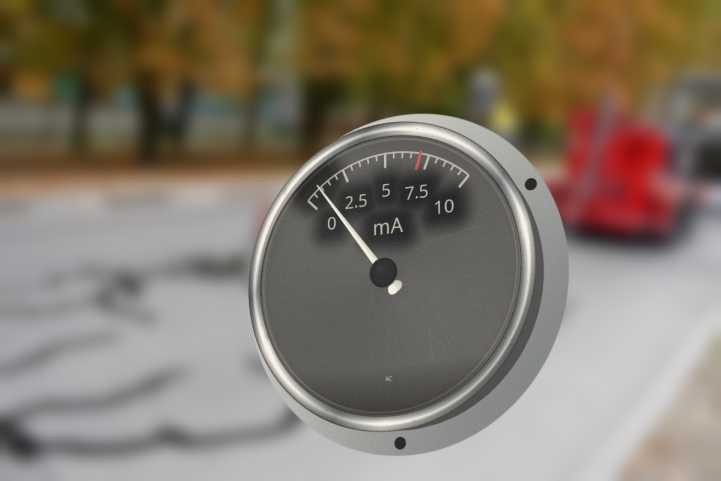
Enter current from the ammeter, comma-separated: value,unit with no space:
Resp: 1,mA
